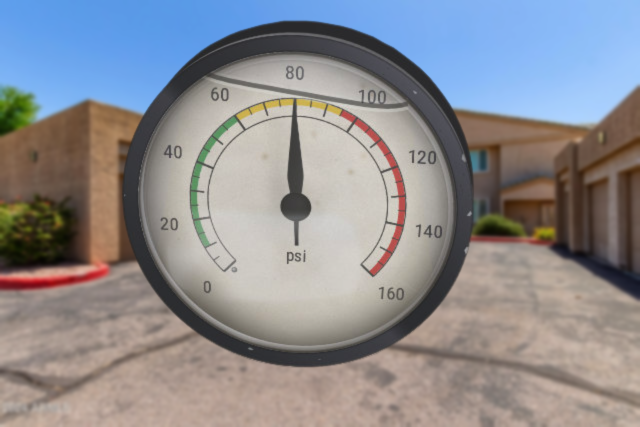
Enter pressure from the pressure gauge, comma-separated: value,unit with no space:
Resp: 80,psi
